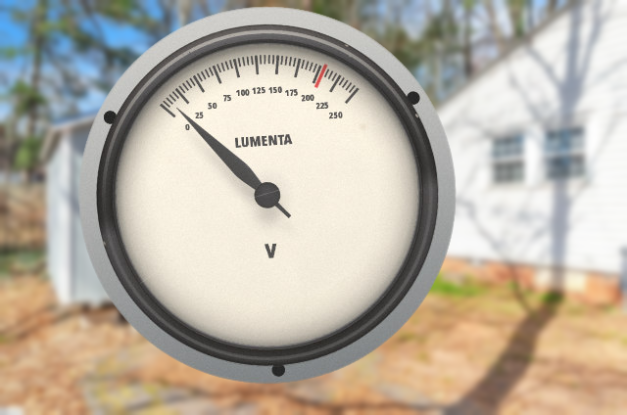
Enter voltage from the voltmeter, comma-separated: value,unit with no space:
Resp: 10,V
